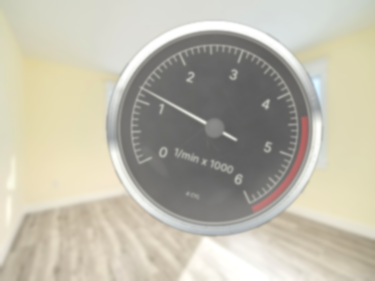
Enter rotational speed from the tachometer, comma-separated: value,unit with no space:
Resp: 1200,rpm
